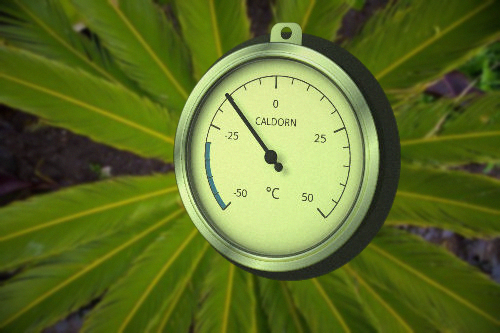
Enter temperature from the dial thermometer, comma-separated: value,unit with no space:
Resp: -15,°C
